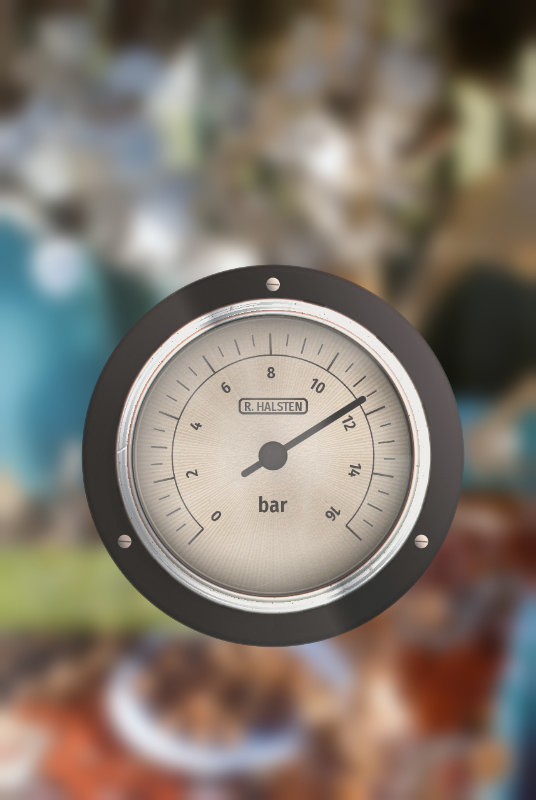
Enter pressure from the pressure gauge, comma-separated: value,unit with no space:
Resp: 11.5,bar
